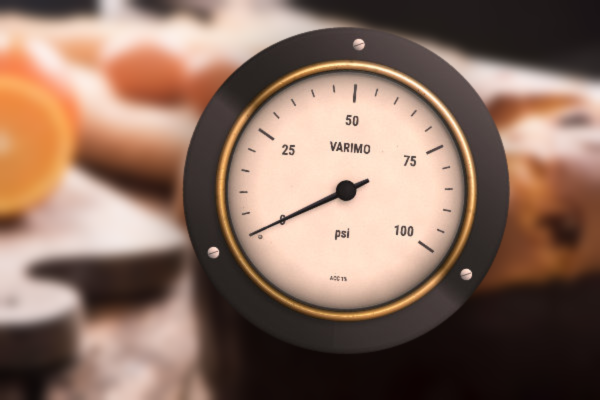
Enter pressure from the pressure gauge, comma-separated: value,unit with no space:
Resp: 0,psi
